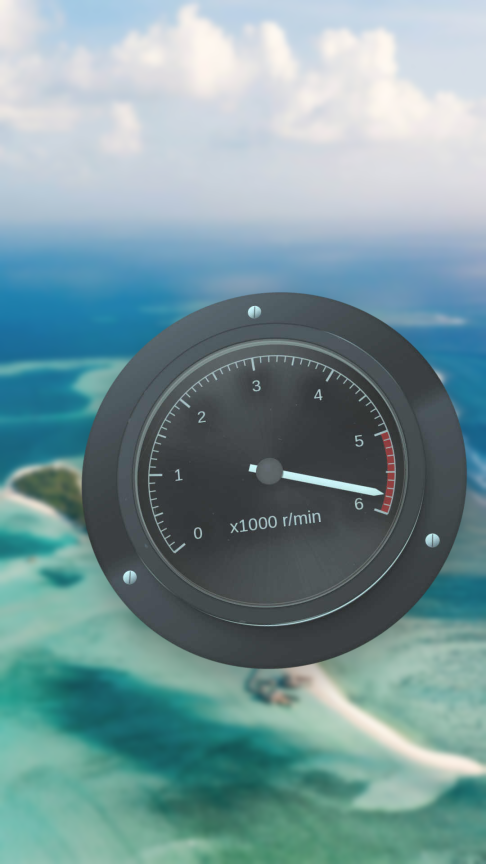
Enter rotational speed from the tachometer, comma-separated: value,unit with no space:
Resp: 5800,rpm
